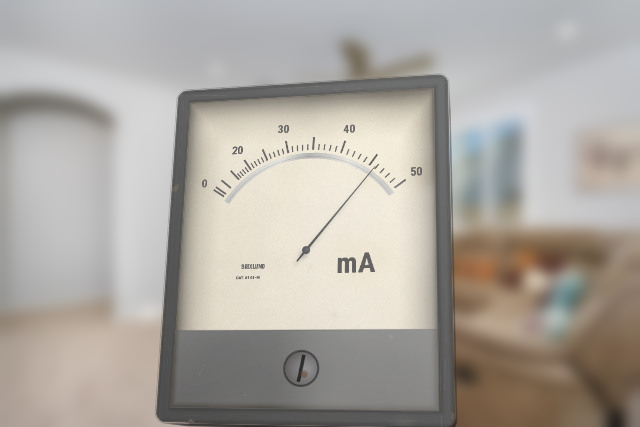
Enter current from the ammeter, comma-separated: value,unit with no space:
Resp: 46,mA
